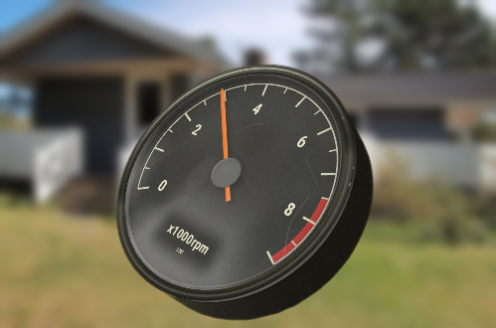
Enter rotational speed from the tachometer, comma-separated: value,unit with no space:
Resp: 3000,rpm
